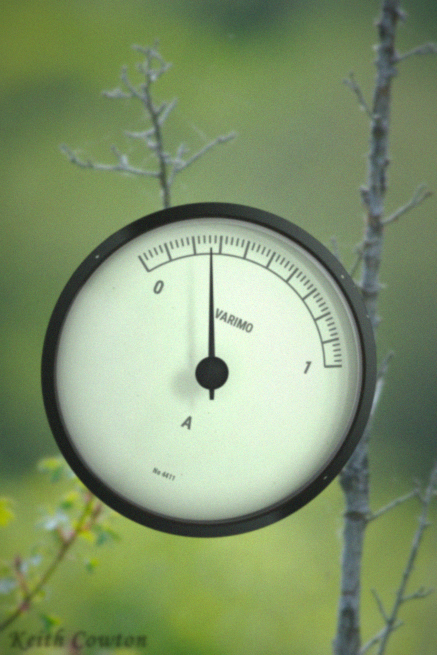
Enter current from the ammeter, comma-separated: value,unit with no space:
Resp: 0.26,A
